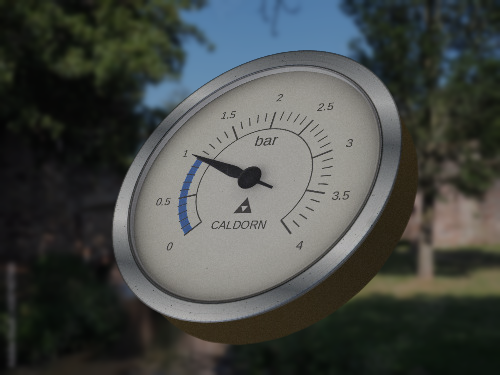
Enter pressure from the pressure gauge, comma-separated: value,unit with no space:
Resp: 1,bar
